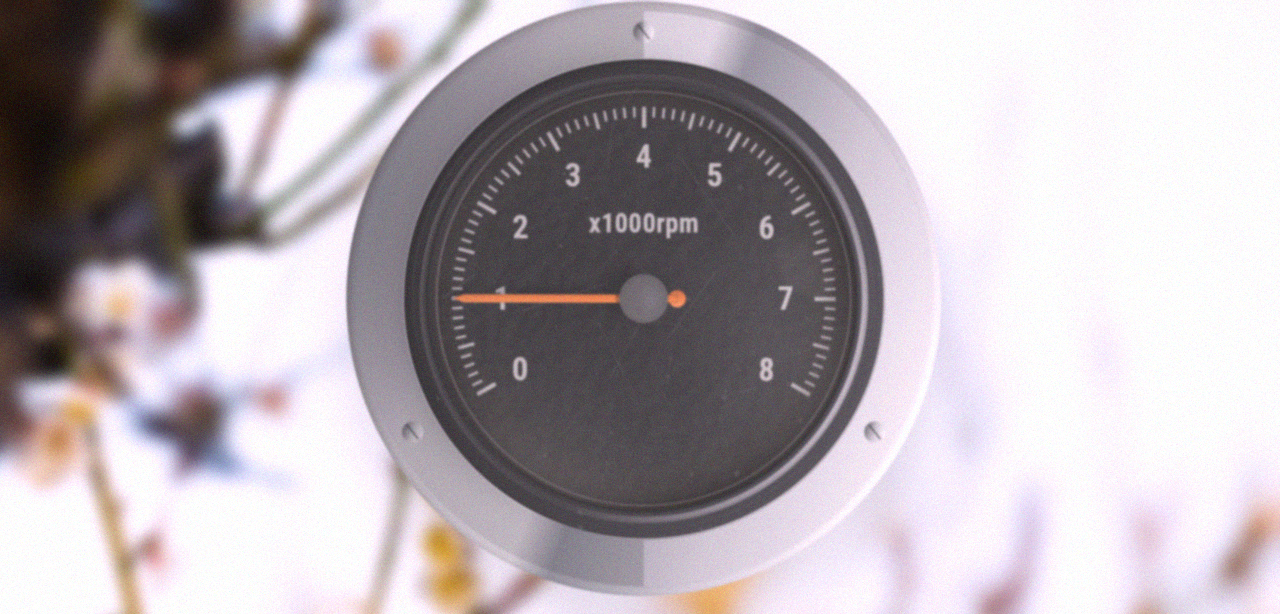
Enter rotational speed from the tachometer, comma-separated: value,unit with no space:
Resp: 1000,rpm
